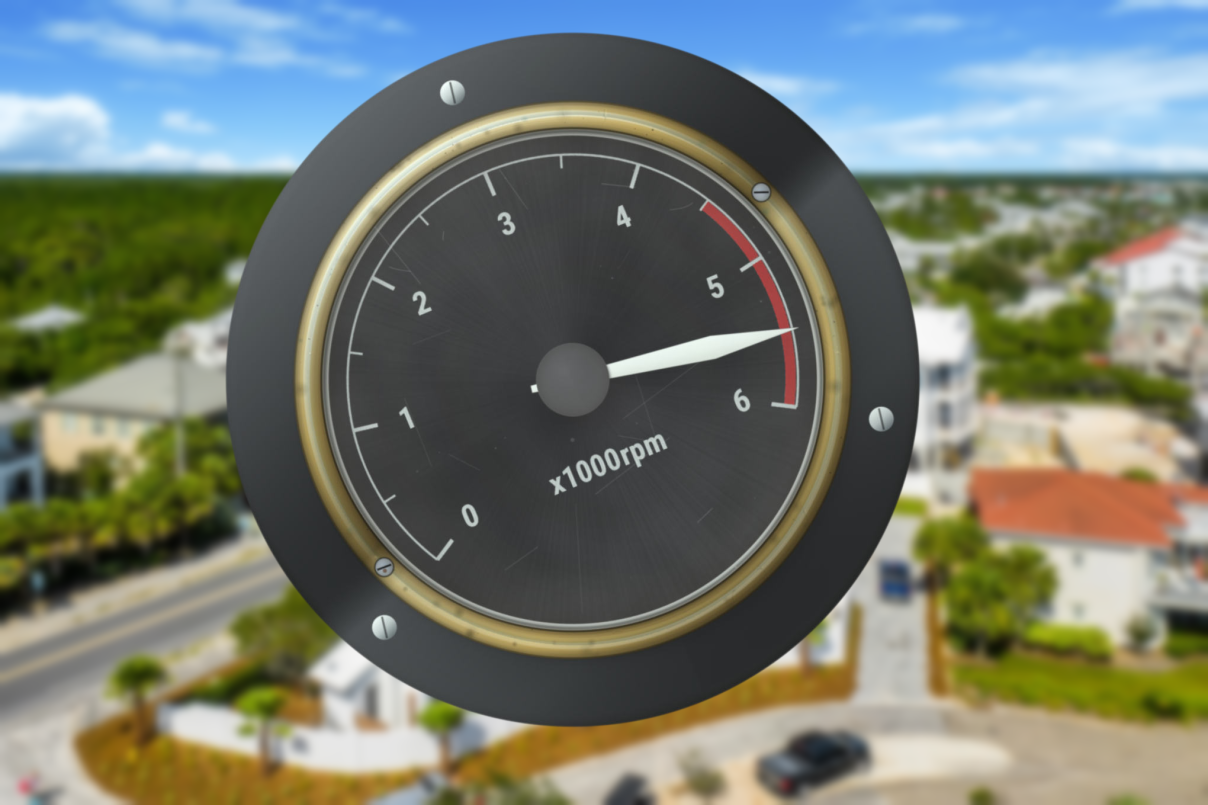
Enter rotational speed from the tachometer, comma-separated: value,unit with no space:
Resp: 5500,rpm
